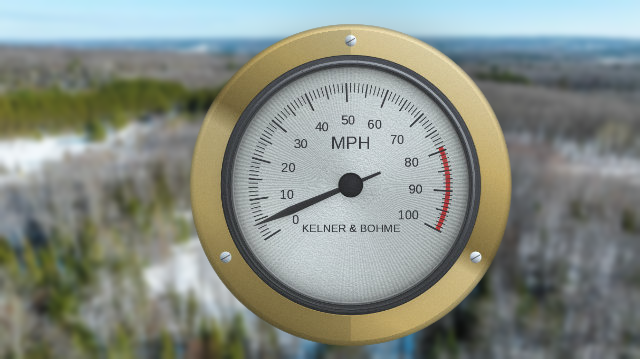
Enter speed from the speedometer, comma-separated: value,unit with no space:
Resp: 4,mph
